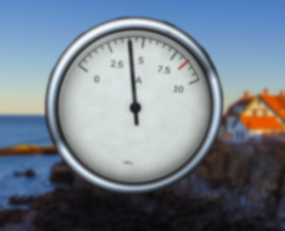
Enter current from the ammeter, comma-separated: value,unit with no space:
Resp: 4,A
